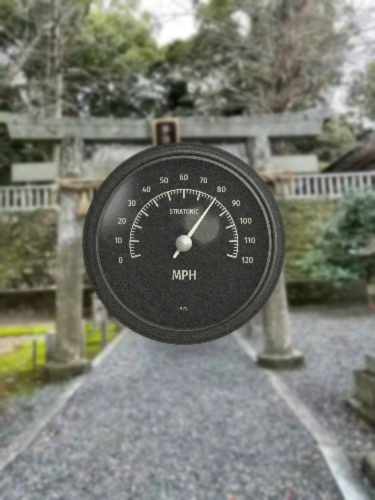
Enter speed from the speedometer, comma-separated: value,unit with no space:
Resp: 80,mph
